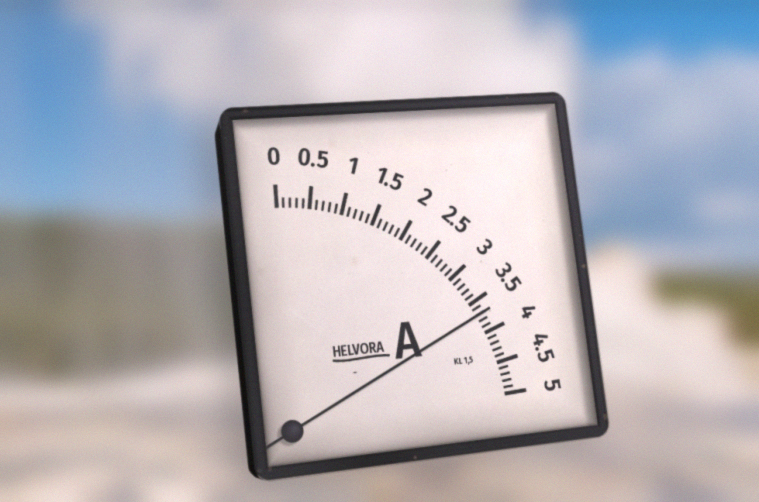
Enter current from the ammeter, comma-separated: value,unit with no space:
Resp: 3.7,A
